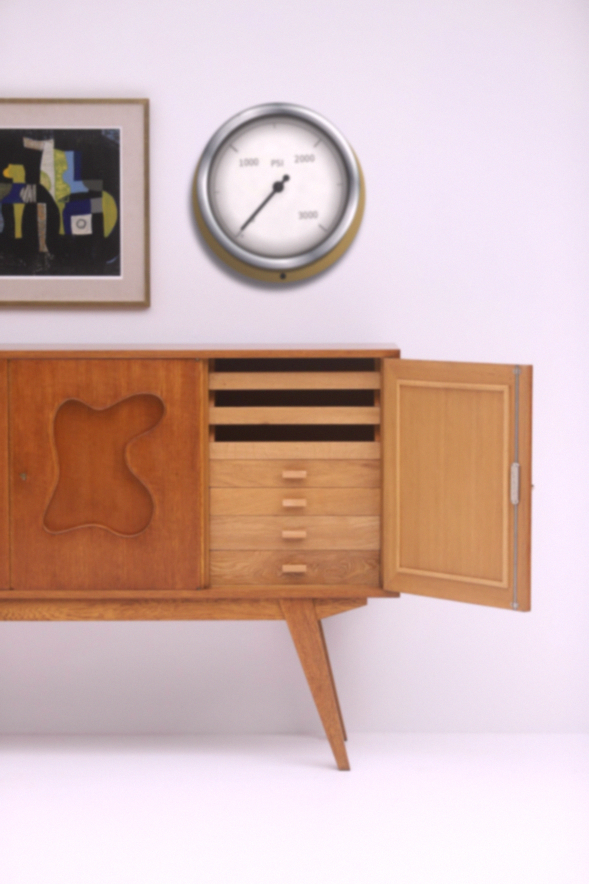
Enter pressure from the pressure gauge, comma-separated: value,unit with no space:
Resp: 0,psi
